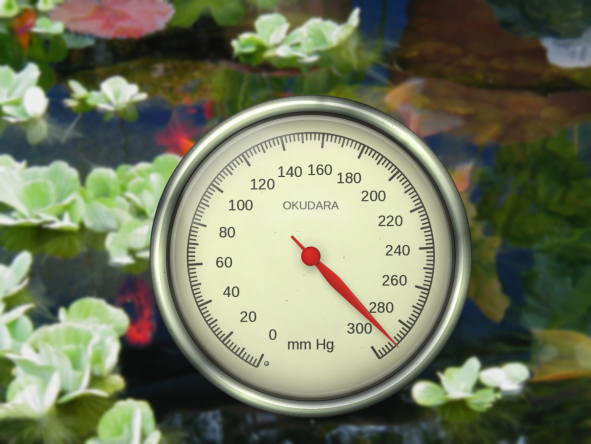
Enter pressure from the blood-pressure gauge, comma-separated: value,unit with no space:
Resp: 290,mmHg
